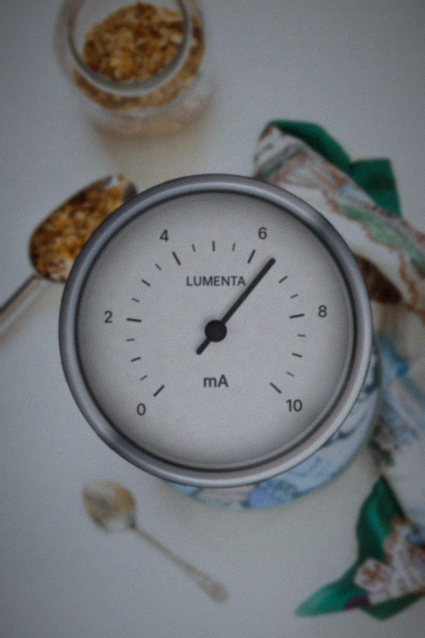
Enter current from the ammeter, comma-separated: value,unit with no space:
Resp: 6.5,mA
